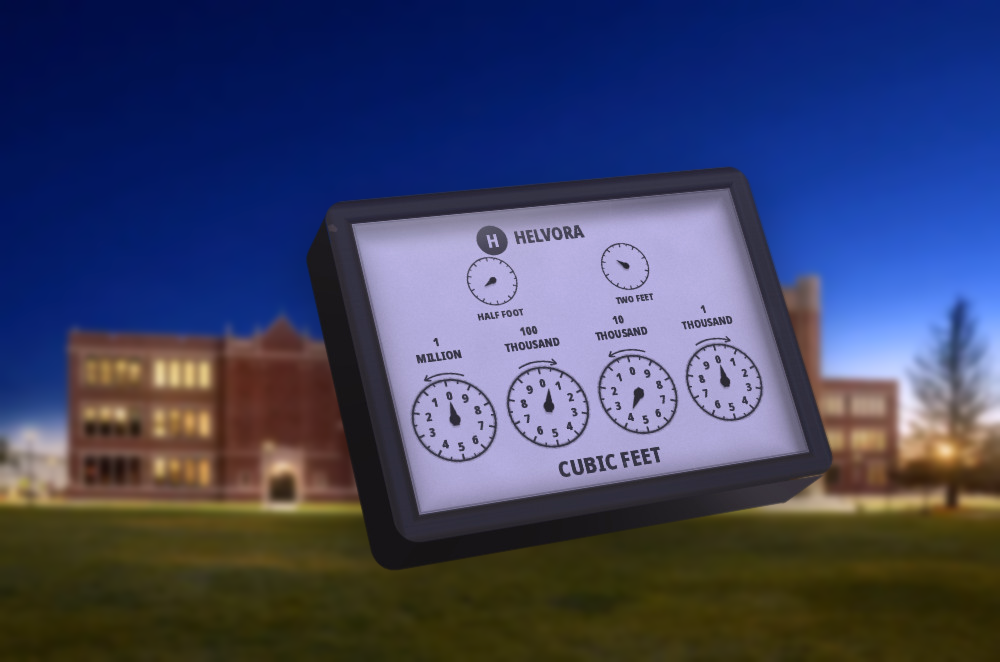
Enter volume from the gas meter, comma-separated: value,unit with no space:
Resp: 4000,ft³
